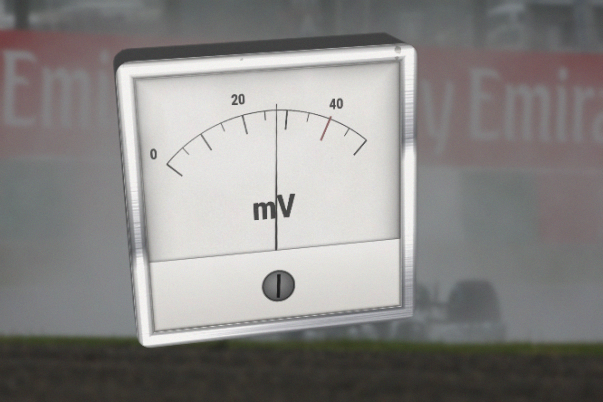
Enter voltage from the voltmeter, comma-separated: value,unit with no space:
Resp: 27.5,mV
